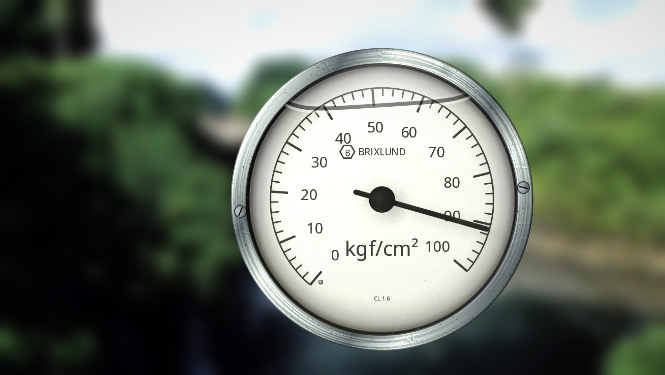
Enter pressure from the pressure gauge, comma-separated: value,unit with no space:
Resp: 91,kg/cm²
